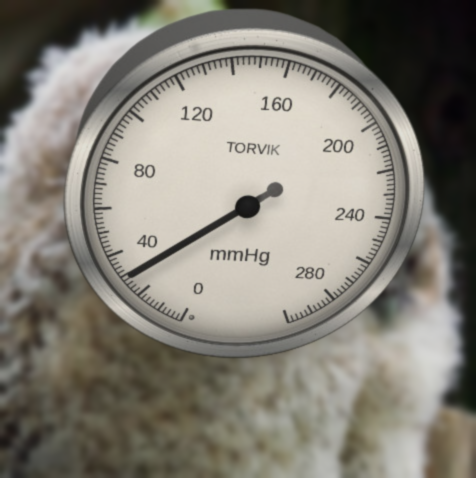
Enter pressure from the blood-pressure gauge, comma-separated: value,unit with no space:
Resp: 30,mmHg
